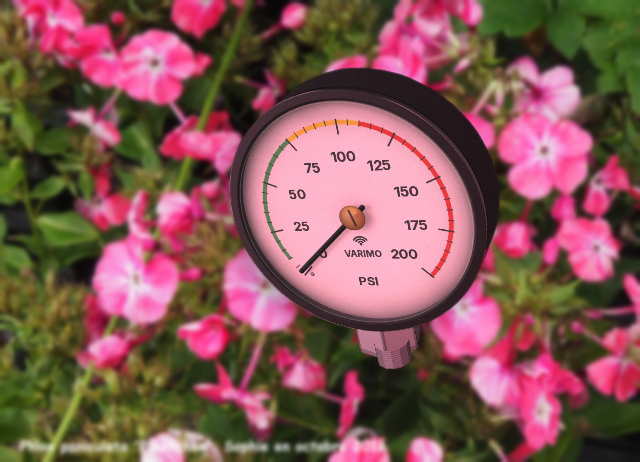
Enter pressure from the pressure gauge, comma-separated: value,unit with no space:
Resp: 2.5,psi
